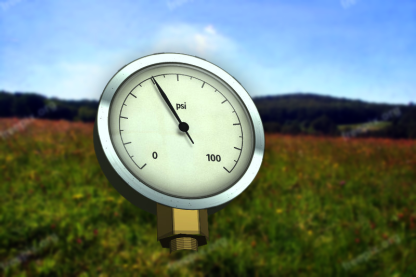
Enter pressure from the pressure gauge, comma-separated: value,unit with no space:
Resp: 40,psi
